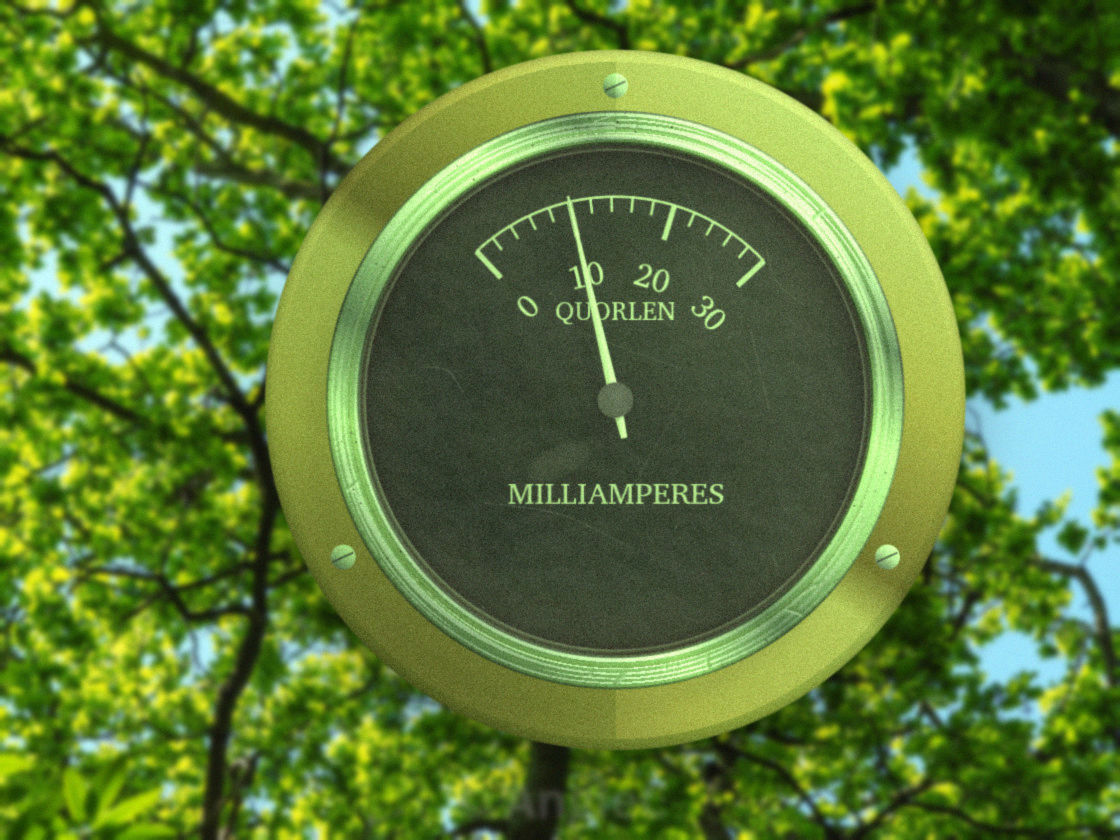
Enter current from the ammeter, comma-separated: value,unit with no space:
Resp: 10,mA
